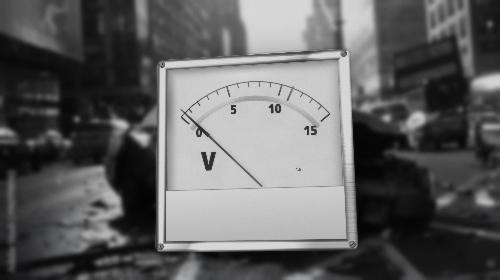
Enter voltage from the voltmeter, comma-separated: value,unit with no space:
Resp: 0.5,V
